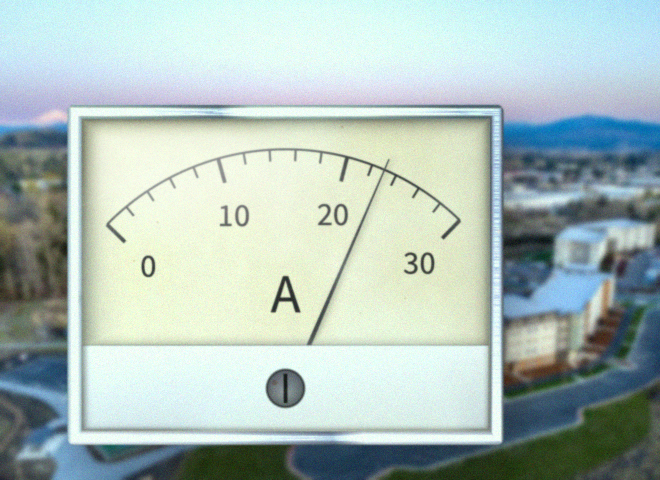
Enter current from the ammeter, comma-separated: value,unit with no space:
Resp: 23,A
